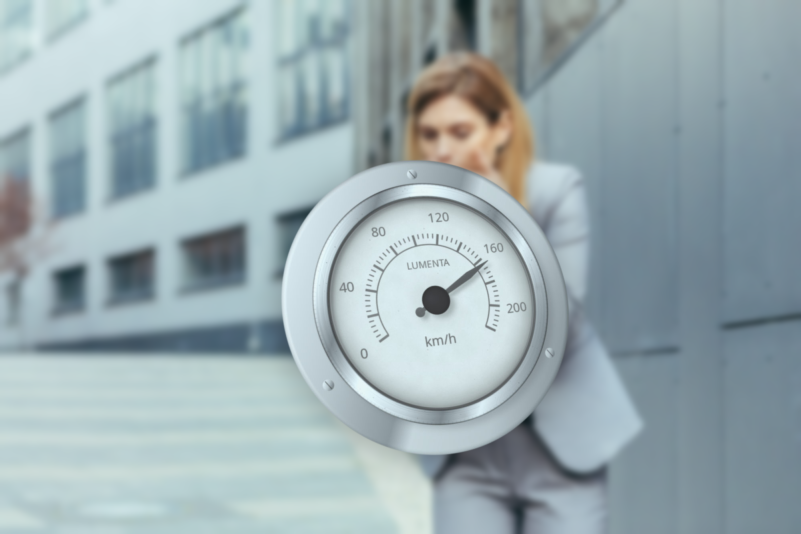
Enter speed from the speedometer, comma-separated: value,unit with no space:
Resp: 164,km/h
